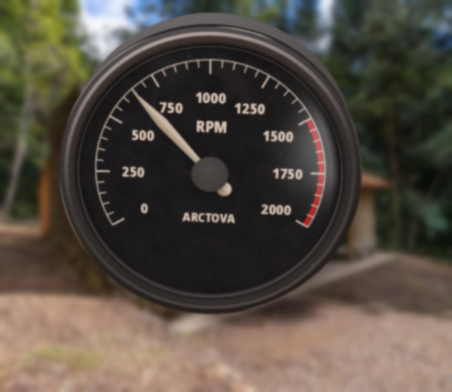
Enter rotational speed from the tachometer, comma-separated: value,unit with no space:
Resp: 650,rpm
